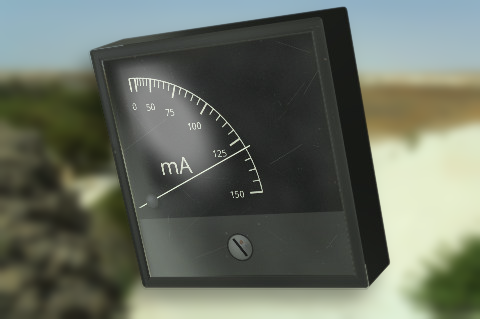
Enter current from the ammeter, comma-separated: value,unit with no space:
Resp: 130,mA
